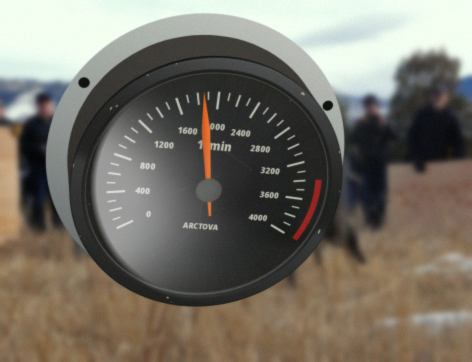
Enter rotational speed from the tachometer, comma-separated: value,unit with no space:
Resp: 1850,rpm
